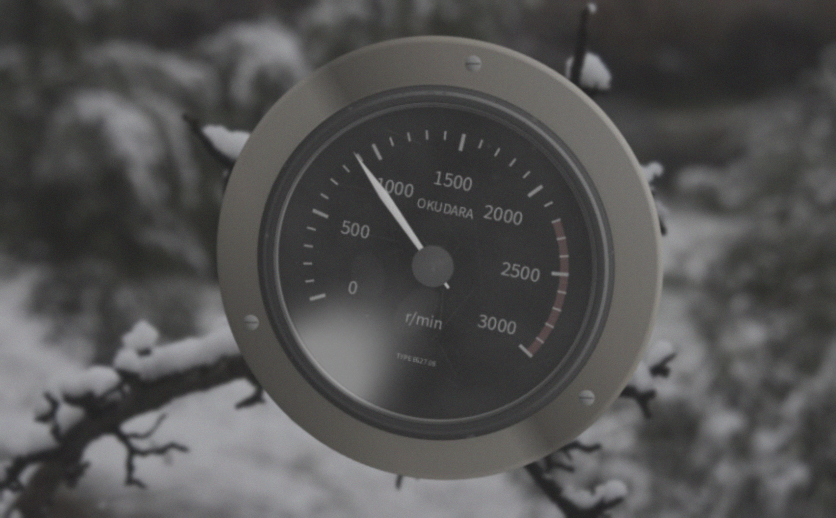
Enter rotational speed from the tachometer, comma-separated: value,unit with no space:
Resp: 900,rpm
